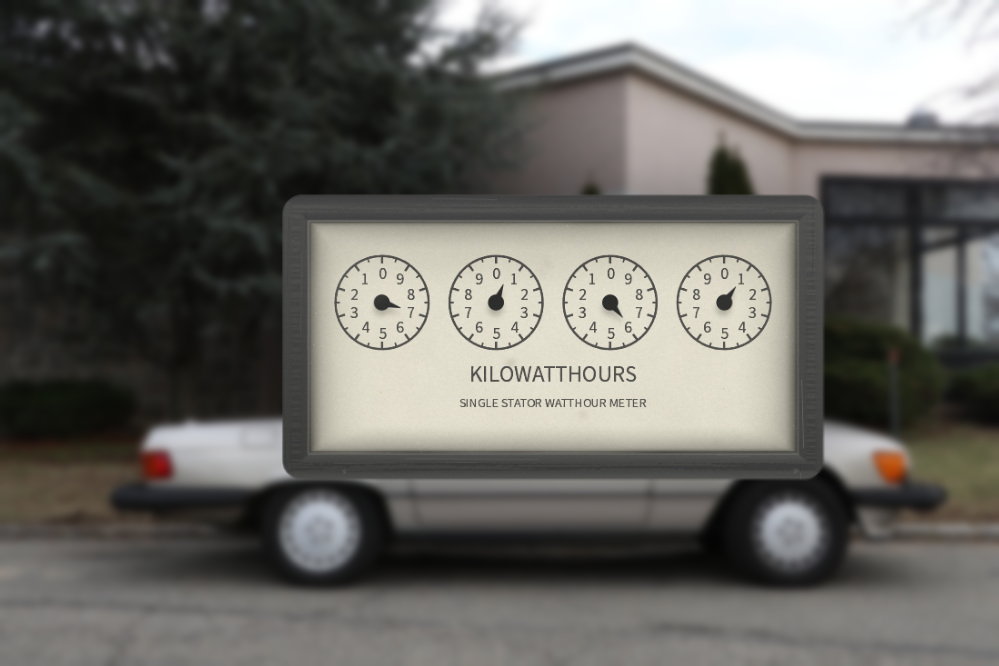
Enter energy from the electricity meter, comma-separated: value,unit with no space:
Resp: 7061,kWh
